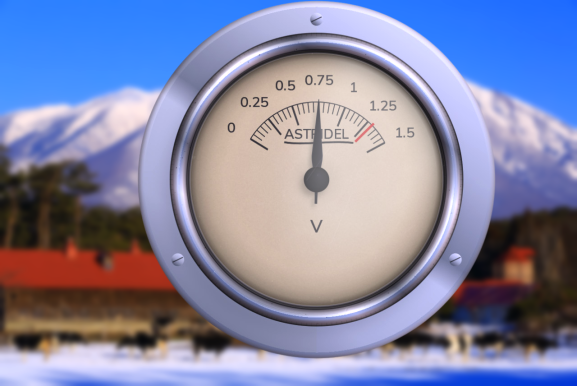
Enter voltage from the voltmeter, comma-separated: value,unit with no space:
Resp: 0.75,V
